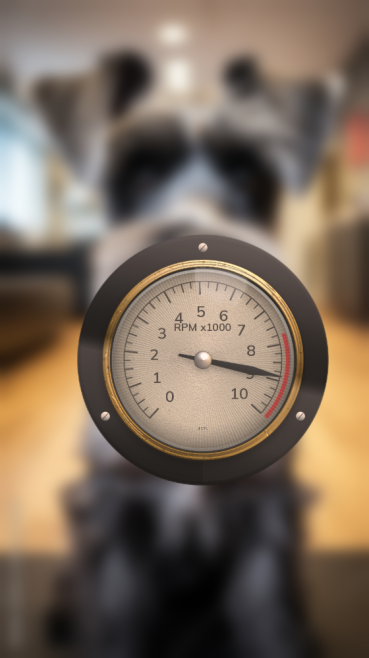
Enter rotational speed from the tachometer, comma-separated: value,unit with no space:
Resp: 8875,rpm
